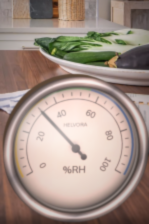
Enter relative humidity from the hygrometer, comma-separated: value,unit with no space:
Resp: 32,%
